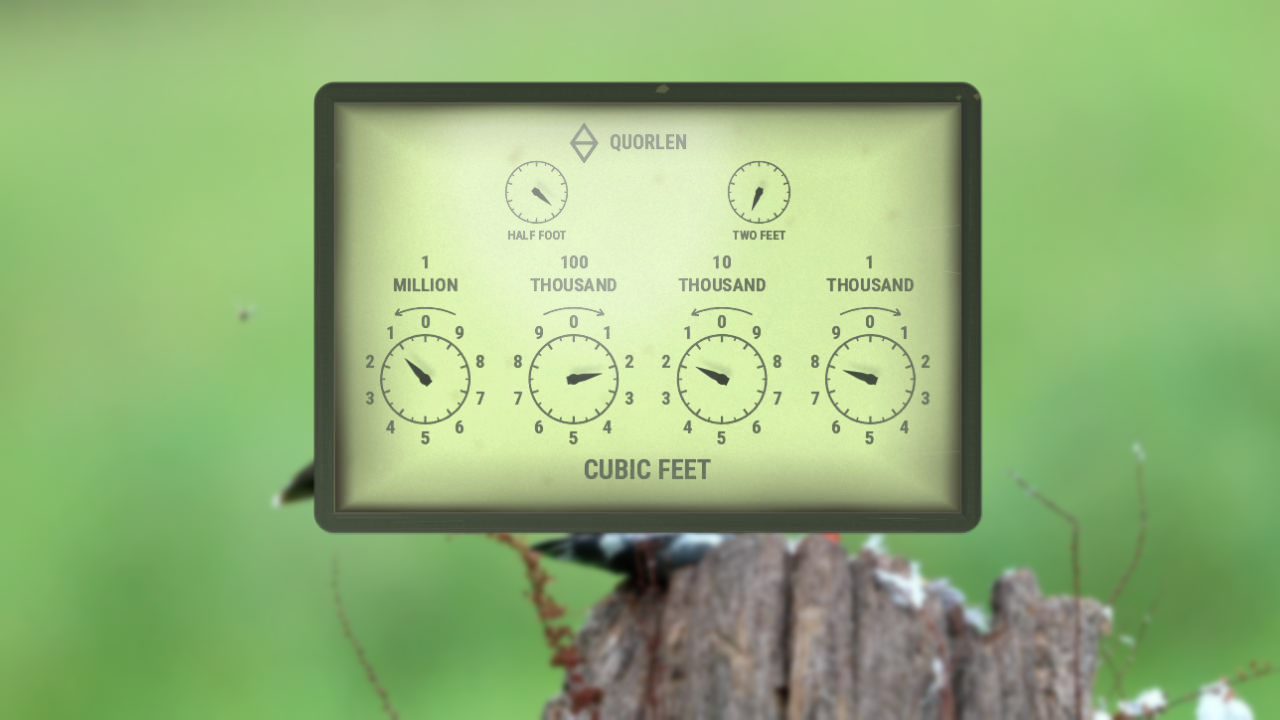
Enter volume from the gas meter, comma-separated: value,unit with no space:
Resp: 121800,ft³
